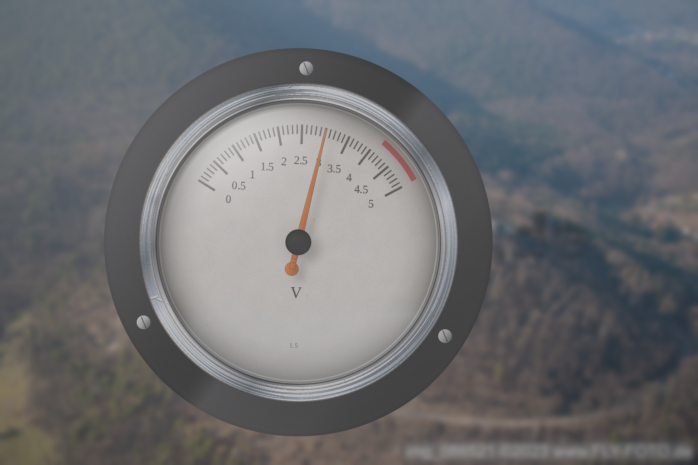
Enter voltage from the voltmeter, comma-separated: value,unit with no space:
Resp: 3,V
